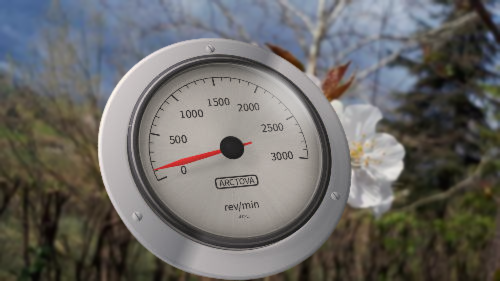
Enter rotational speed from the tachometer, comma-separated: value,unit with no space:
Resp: 100,rpm
